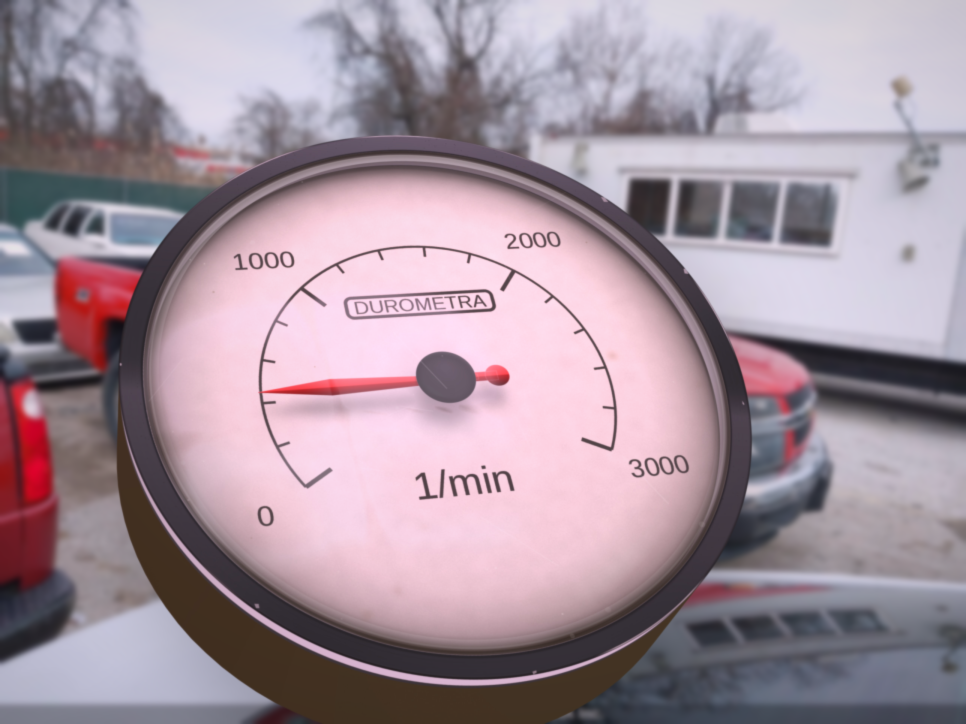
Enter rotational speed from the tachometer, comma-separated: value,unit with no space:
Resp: 400,rpm
